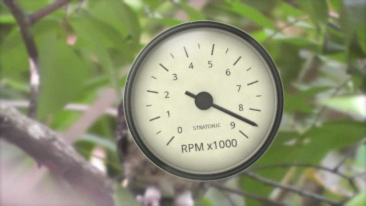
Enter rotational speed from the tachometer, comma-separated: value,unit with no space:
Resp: 8500,rpm
